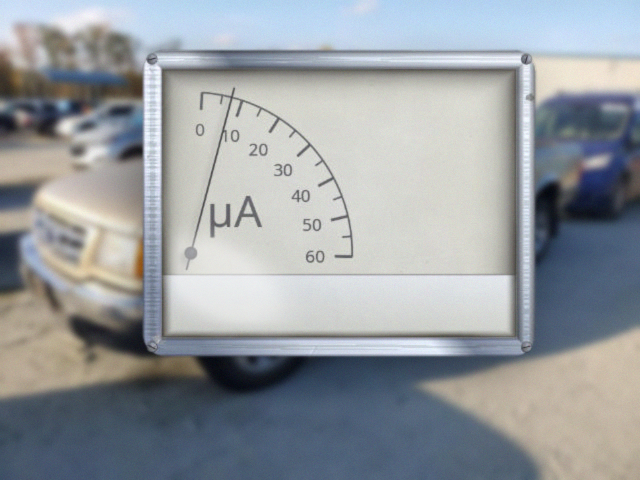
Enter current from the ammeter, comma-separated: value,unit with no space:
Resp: 7.5,µA
